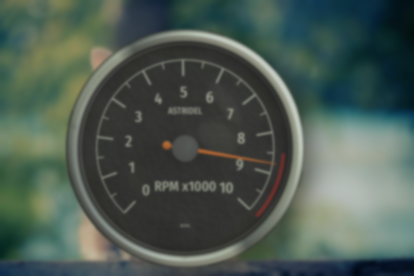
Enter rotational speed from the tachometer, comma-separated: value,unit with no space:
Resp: 8750,rpm
